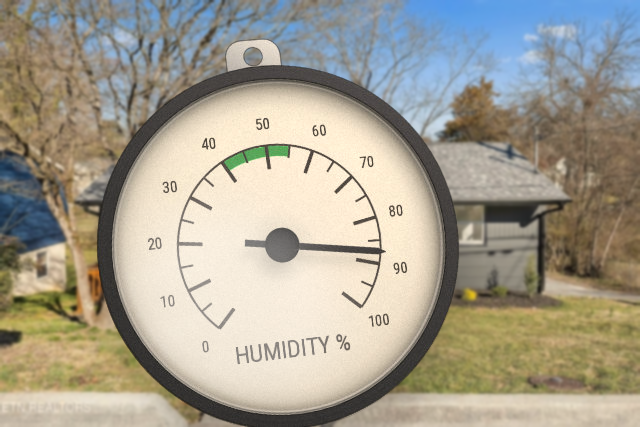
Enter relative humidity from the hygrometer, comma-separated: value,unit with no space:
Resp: 87.5,%
